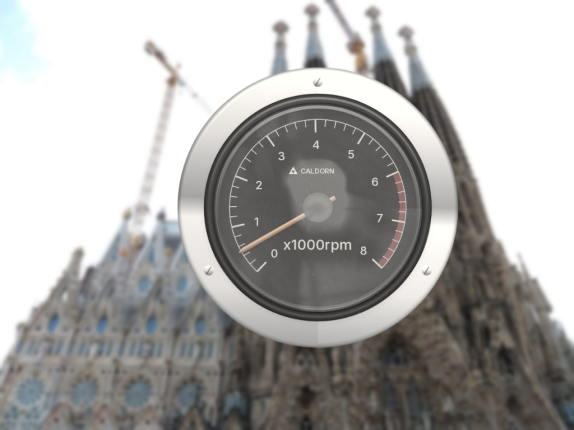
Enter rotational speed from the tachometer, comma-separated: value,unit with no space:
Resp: 500,rpm
